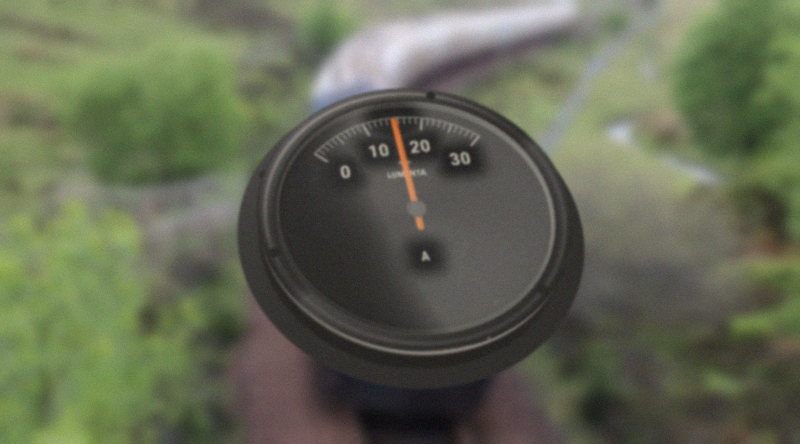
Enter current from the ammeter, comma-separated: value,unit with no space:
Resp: 15,A
